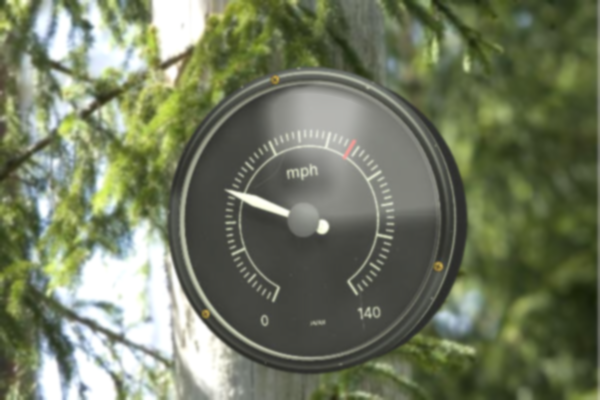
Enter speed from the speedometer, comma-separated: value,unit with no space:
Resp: 40,mph
